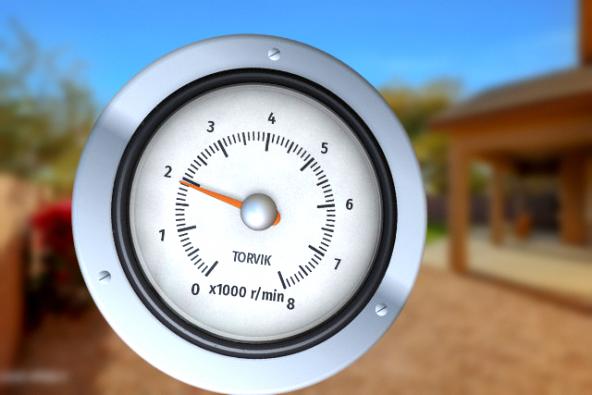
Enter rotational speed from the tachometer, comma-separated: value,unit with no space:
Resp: 1900,rpm
